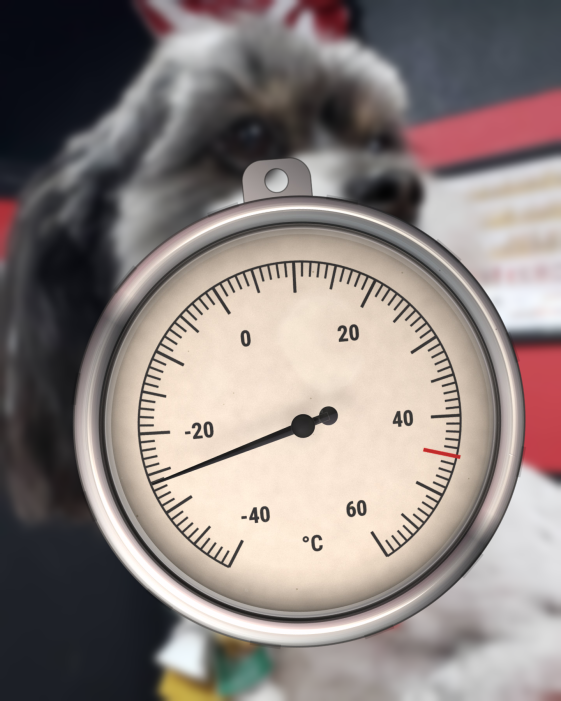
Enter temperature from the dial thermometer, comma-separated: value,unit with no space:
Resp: -26,°C
